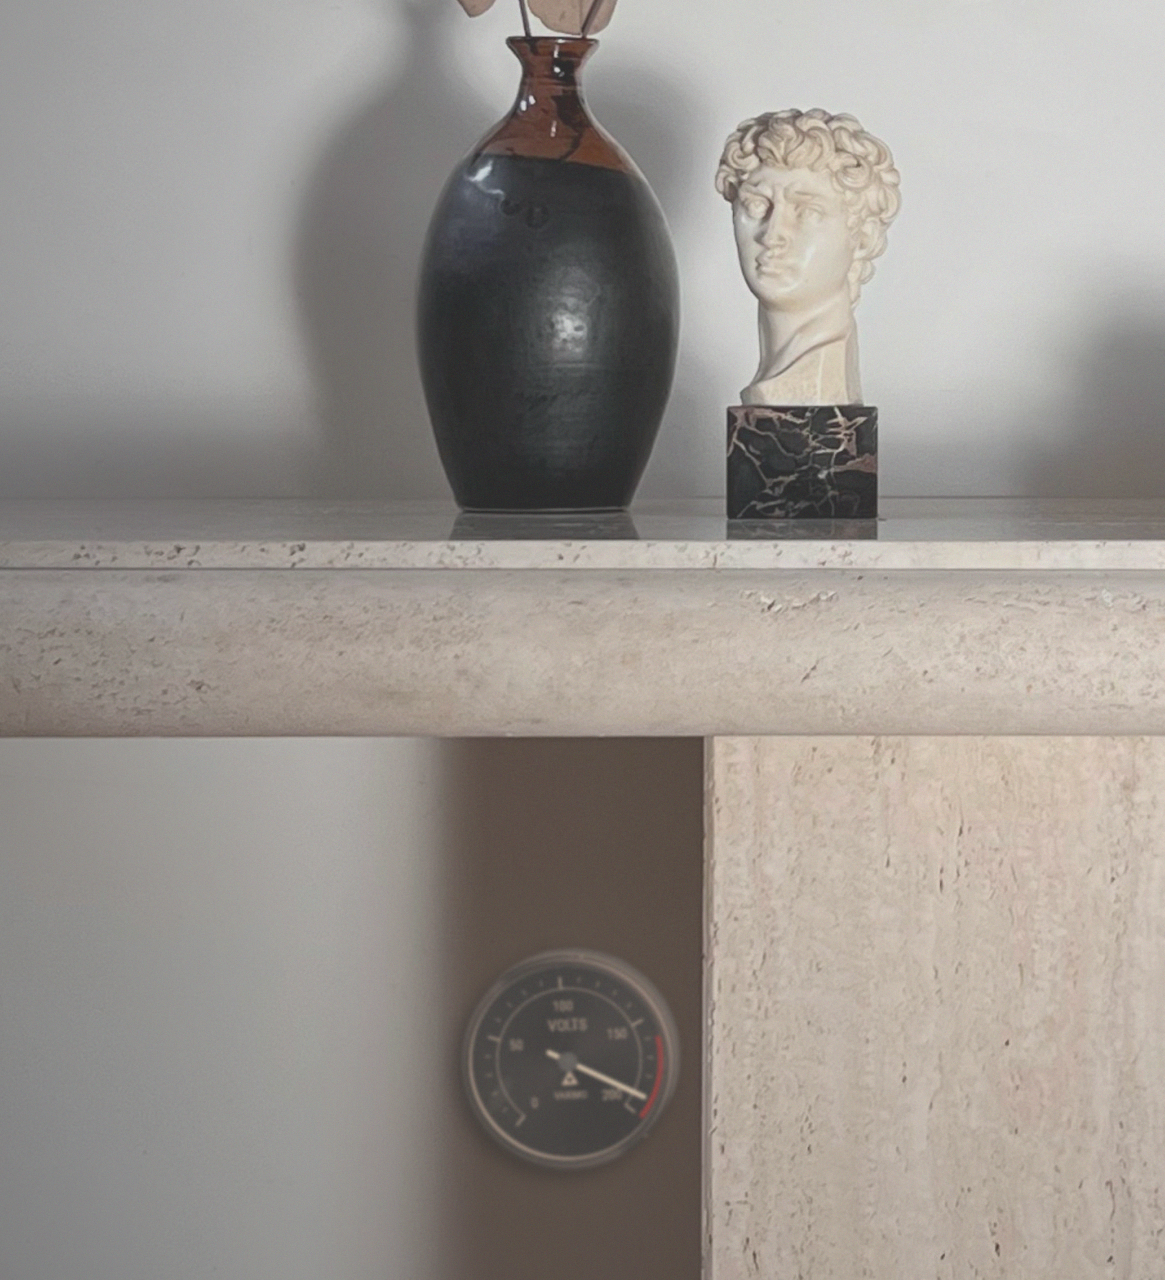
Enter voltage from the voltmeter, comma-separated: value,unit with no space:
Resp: 190,V
